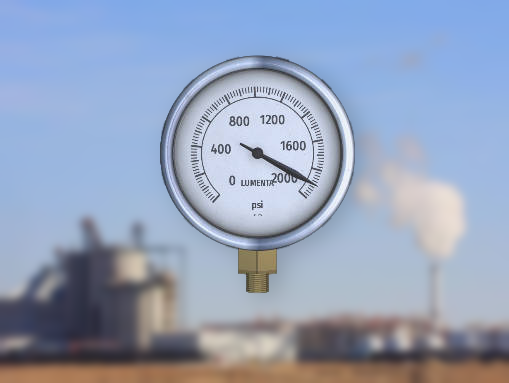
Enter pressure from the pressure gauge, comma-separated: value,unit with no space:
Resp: 1900,psi
